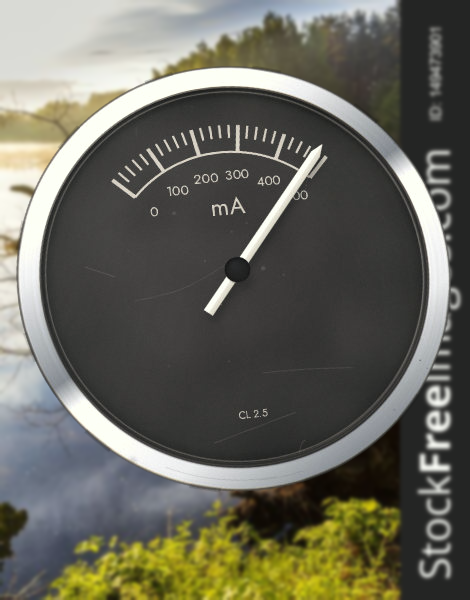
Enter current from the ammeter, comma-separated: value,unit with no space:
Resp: 480,mA
